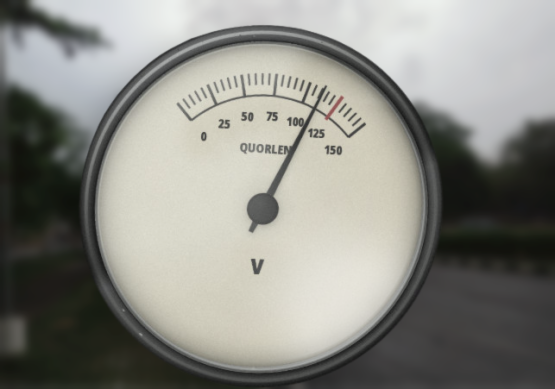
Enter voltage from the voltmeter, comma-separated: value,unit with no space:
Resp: 110,V
